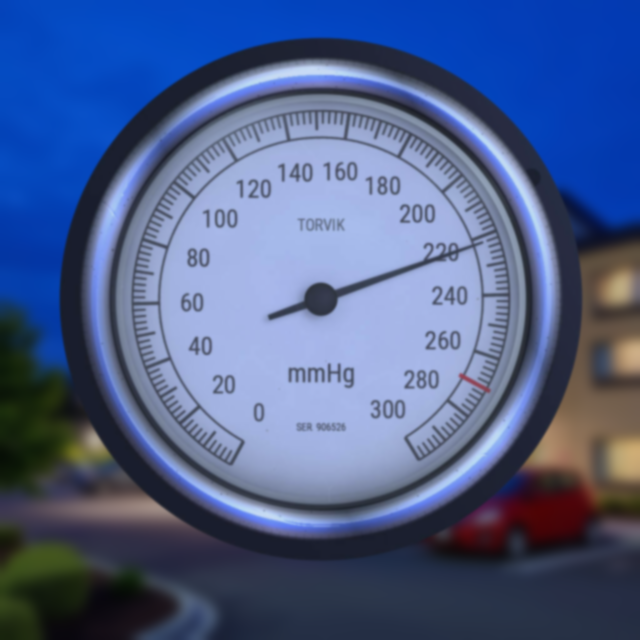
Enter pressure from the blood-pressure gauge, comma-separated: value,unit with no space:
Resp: 222,mmHg
